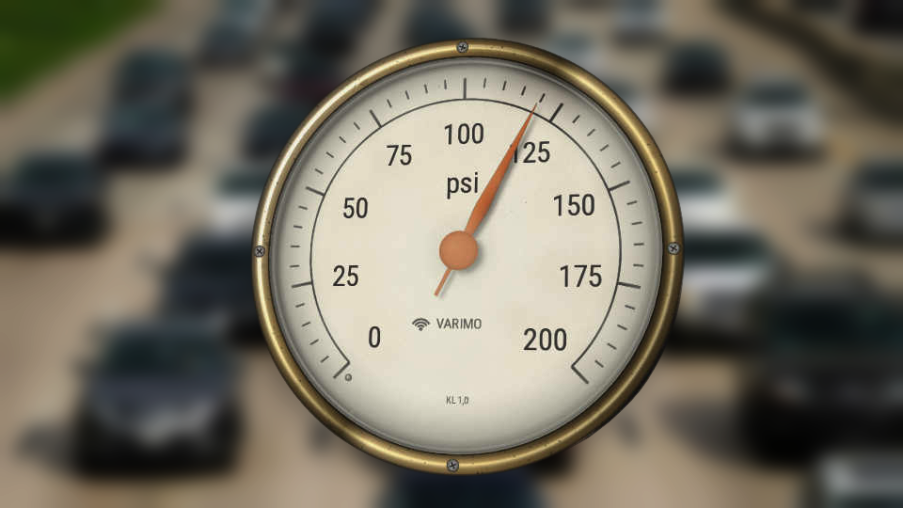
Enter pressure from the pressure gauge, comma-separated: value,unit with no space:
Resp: 120,psi
